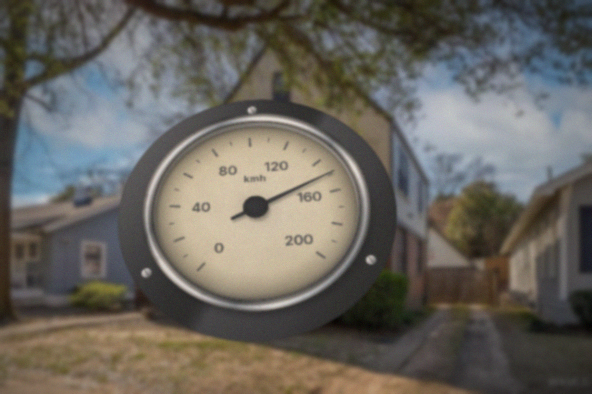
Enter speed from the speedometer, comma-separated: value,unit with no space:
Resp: 150,km/h
